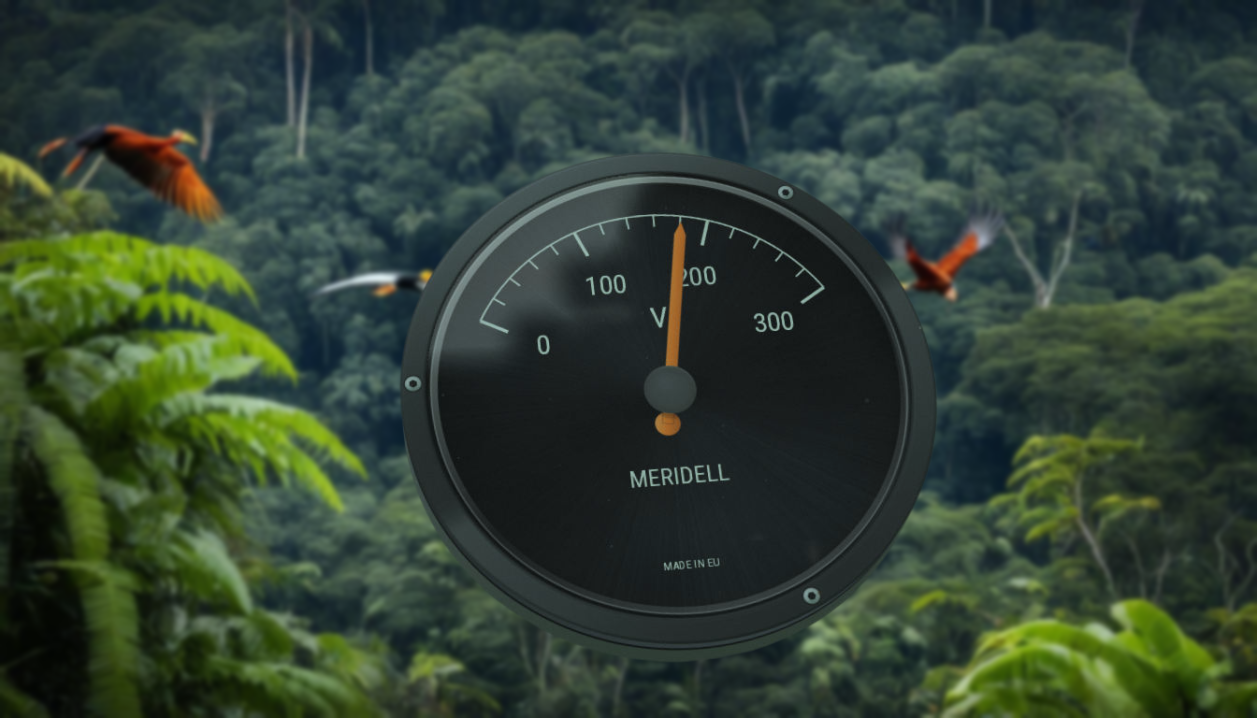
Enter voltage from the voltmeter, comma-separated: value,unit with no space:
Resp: 180,V
